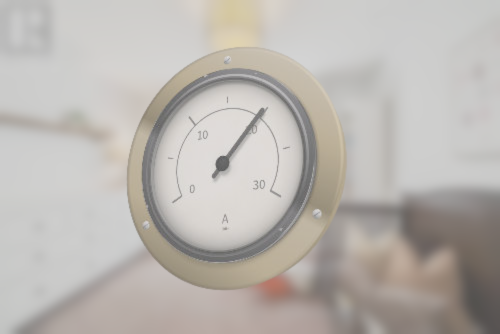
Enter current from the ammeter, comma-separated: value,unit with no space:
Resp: 20,A
